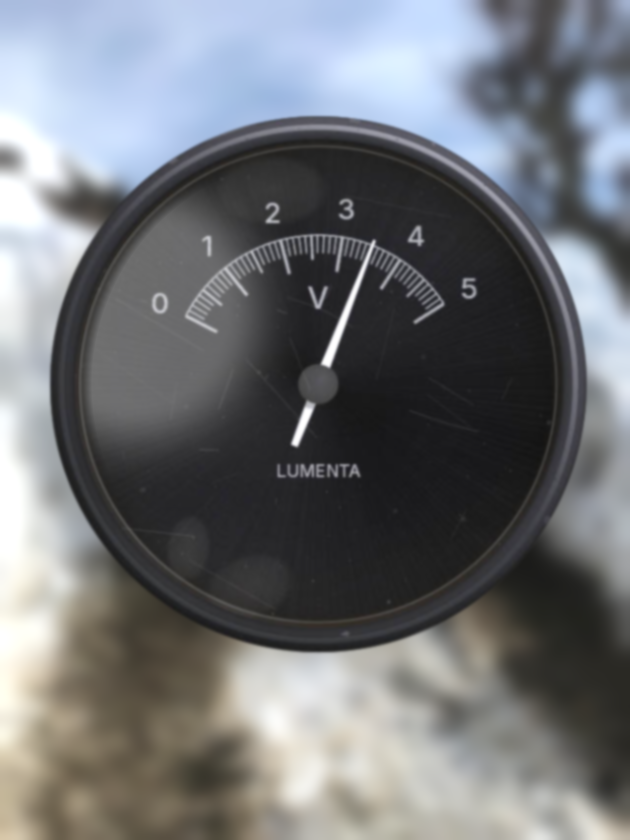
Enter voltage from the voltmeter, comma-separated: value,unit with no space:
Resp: 3.5,V
